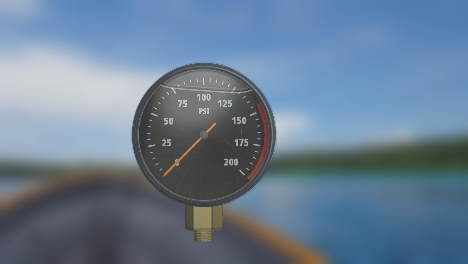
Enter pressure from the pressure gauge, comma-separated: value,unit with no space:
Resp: 0,psi
